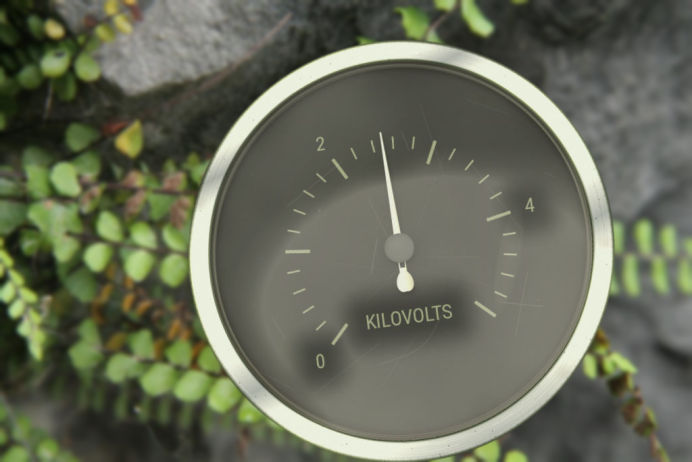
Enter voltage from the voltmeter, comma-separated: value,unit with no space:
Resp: 2.5,kV
